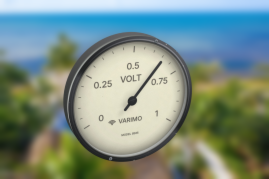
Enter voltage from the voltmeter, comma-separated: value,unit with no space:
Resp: 0.65,V
